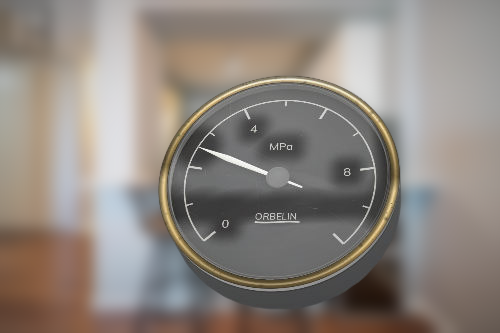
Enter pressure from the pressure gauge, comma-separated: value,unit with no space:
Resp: 2.5,MPa
